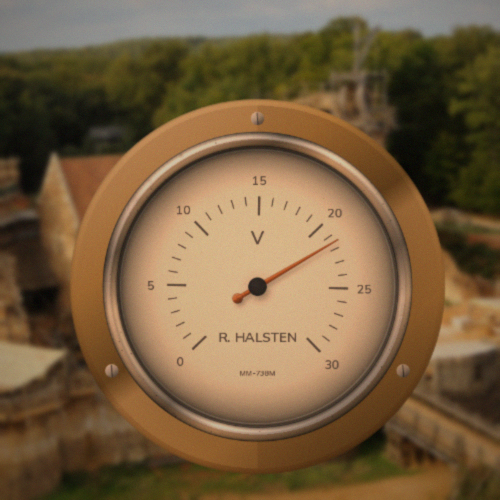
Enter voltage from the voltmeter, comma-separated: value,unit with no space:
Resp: 21.5,V
